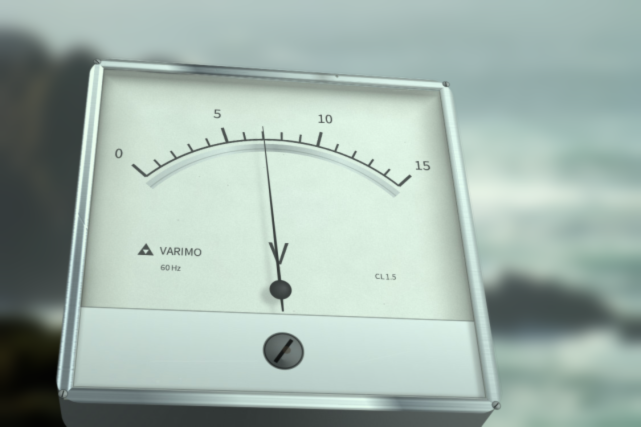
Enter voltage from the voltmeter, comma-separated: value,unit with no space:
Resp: 7,V
